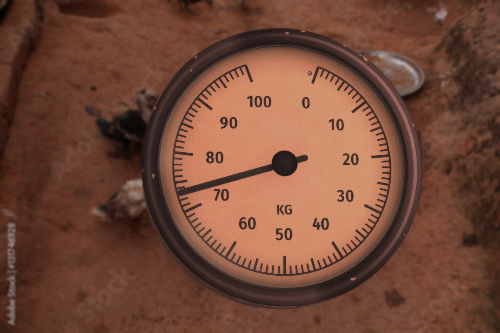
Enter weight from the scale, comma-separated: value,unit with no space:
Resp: 73,kg
